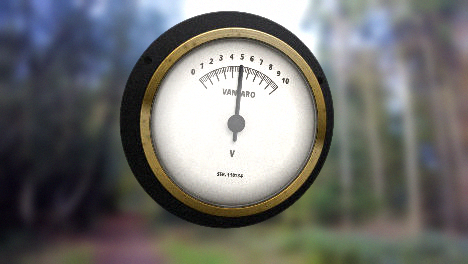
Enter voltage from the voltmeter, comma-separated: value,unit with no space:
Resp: 5,V
